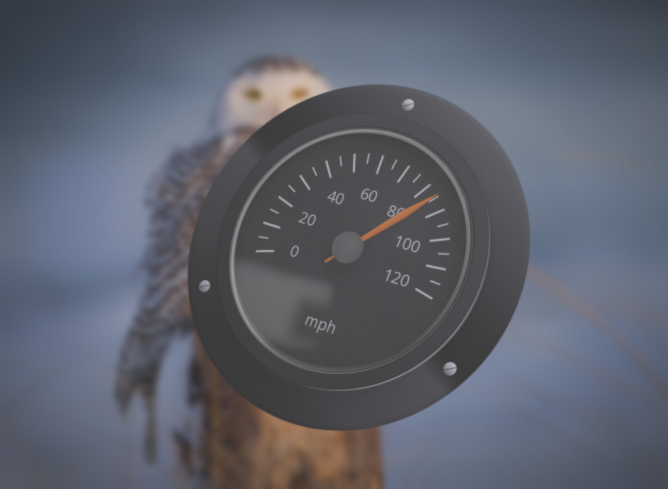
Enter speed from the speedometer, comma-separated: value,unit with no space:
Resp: 85,mph
